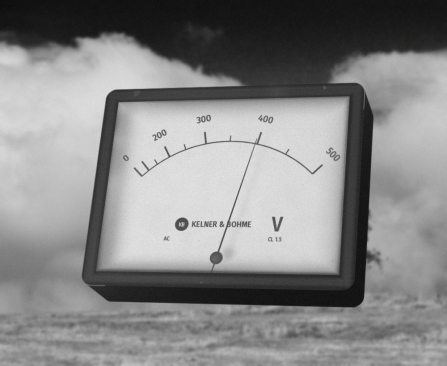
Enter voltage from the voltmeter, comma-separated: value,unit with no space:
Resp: 400,V
